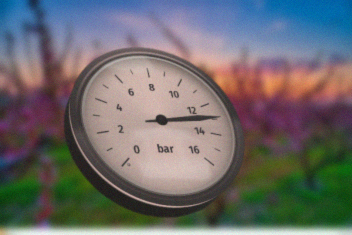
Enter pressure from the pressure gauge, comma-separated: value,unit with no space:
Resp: 13,bar
